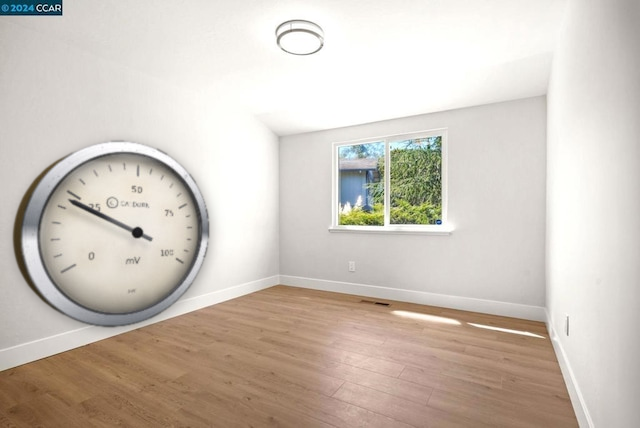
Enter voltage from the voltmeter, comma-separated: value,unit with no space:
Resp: 22.5,mV
